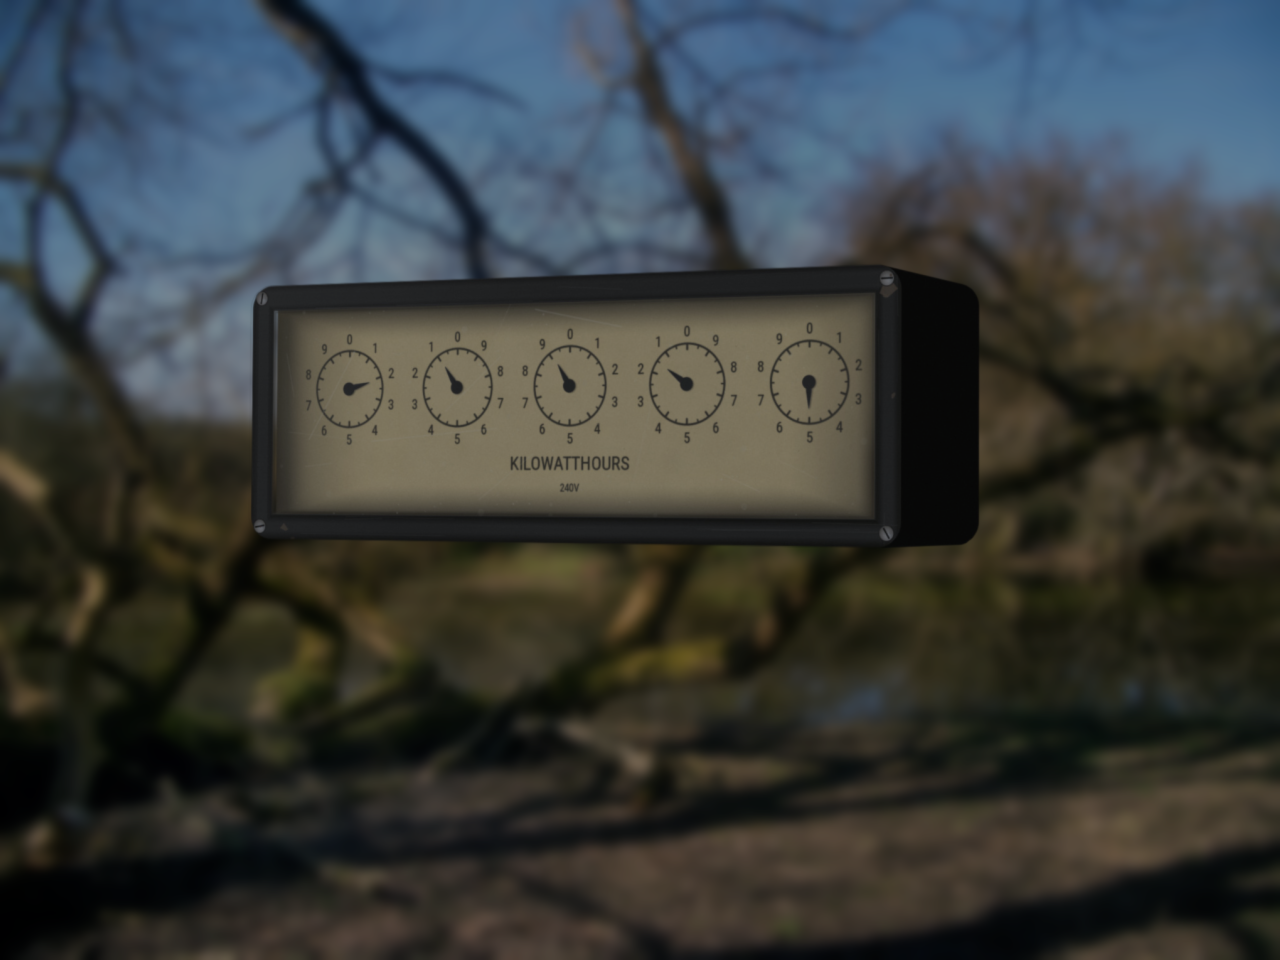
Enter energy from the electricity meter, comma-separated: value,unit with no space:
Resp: 20915,kWh
